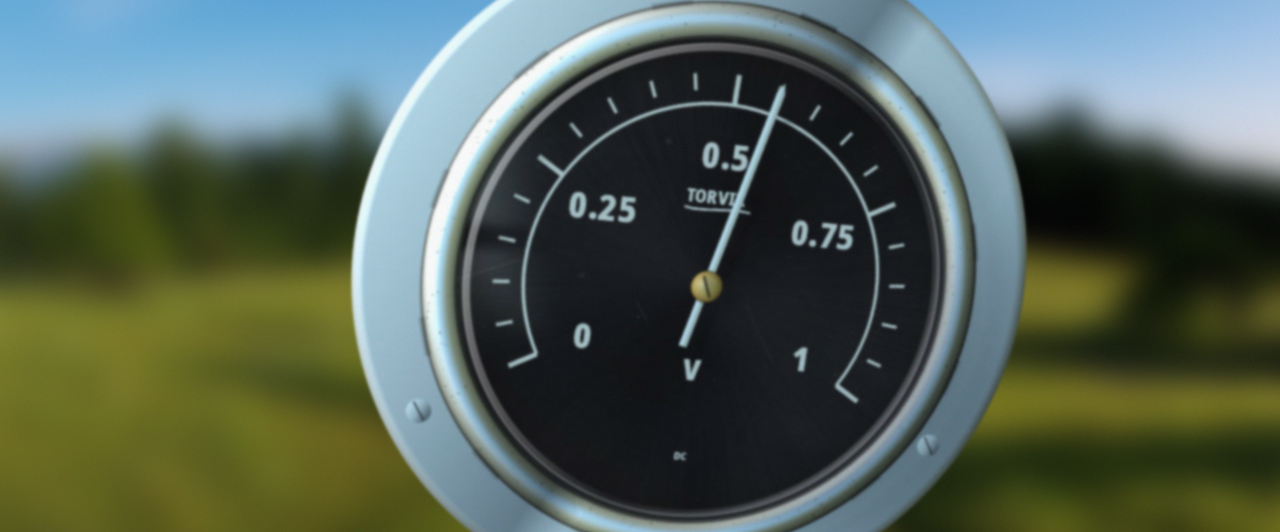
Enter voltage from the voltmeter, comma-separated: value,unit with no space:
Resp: 0.55,V
